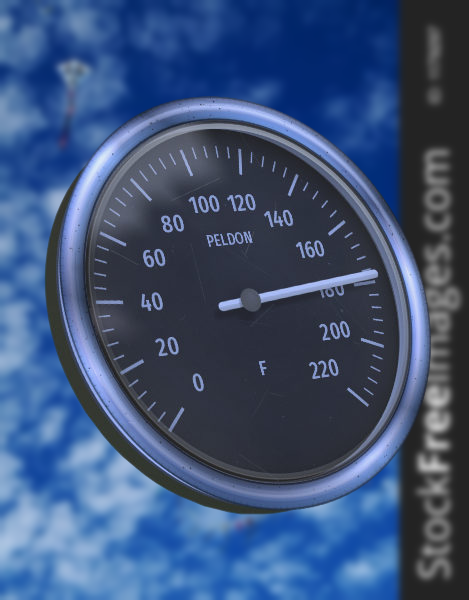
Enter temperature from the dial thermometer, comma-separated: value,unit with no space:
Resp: 178,°F
